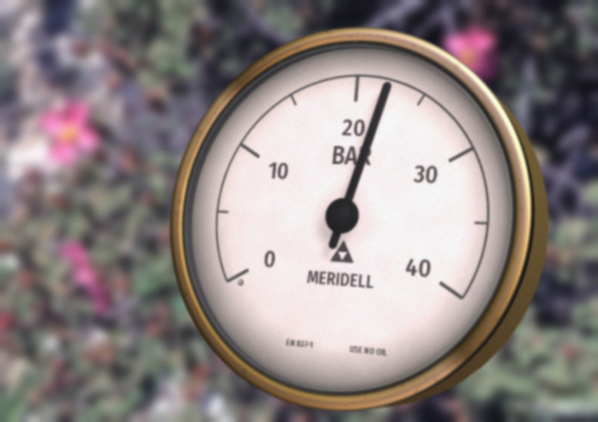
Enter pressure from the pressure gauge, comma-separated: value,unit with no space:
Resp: 22.5,bar
